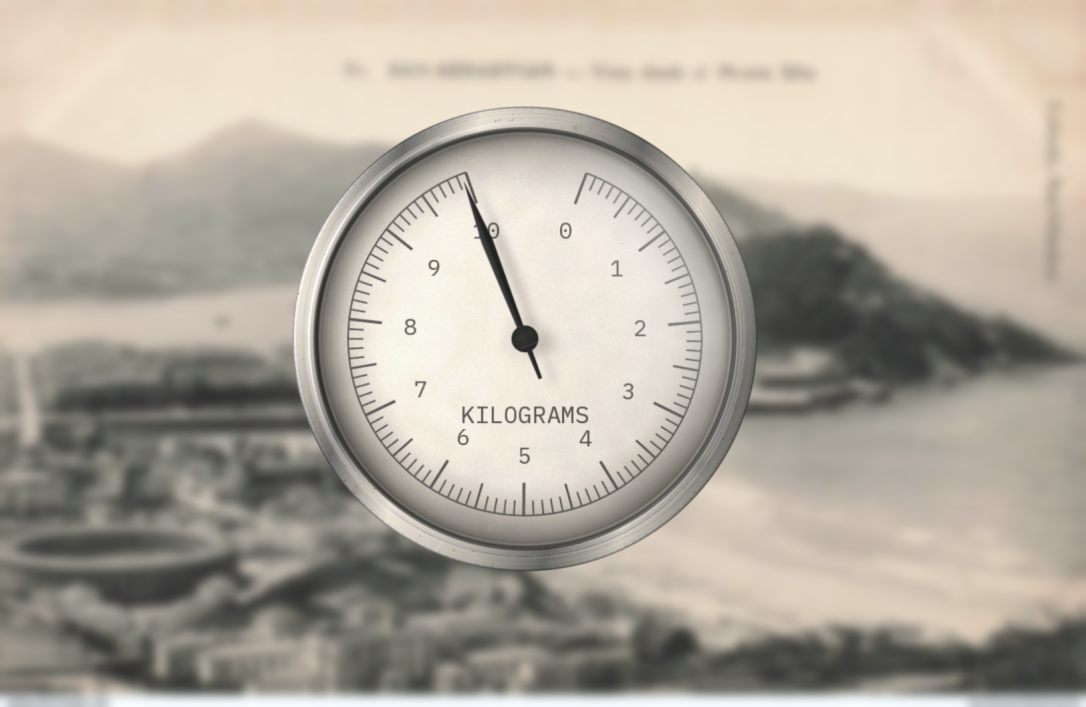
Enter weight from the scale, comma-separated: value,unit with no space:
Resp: 9.95,kg
